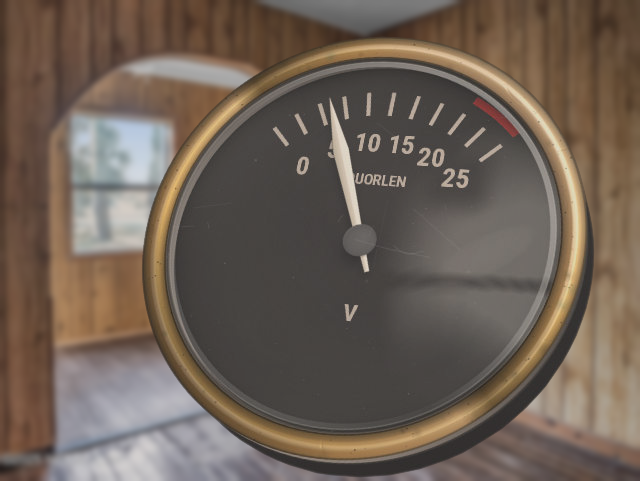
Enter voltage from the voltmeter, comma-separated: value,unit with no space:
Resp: 6.25,V
